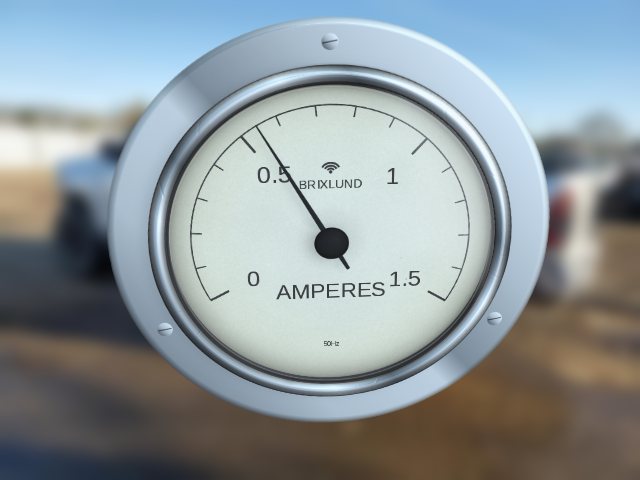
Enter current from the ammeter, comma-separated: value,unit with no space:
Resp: 0.55,A
